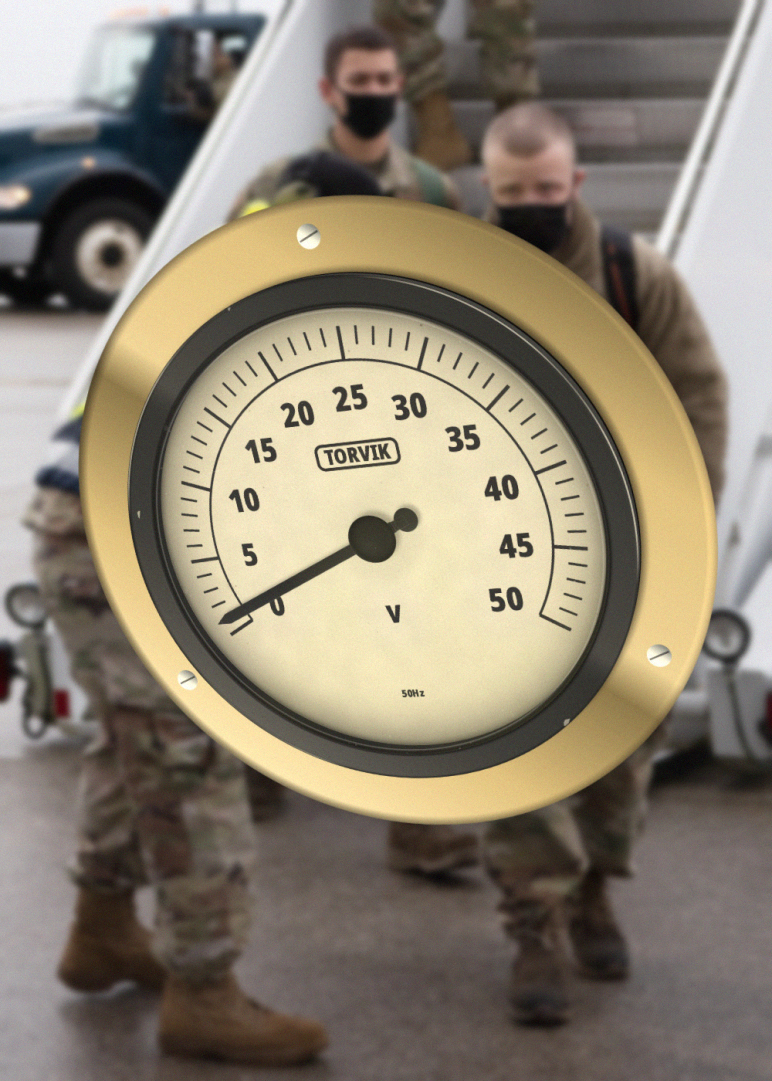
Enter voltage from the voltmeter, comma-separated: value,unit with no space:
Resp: 1,V
